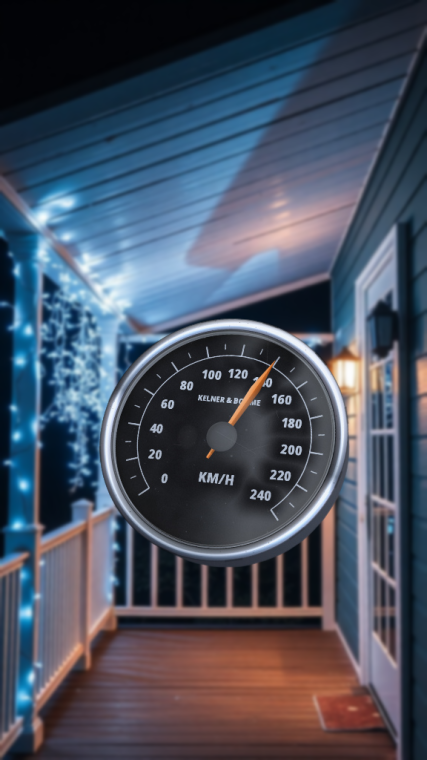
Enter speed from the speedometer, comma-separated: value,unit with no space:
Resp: 140,km/h
